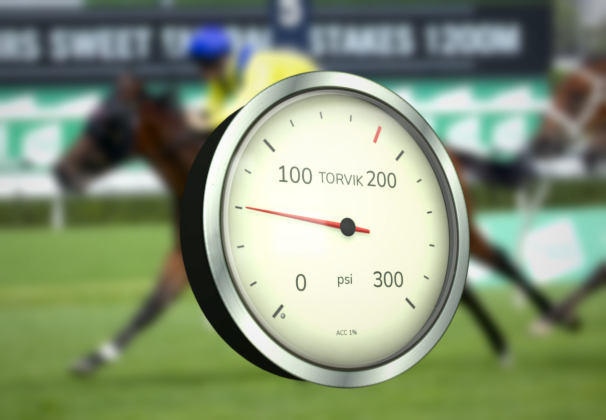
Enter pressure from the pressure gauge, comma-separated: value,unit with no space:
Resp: 60,psi
